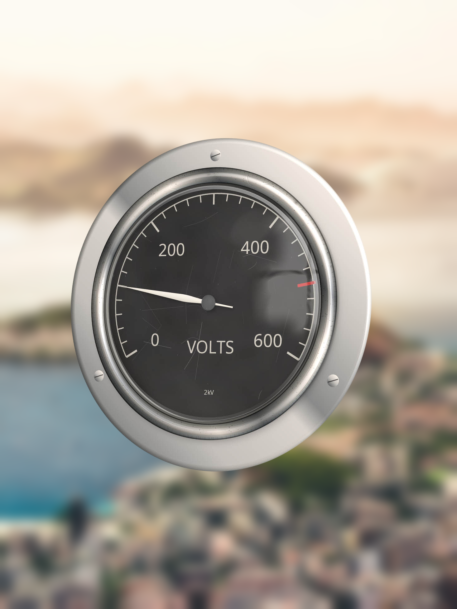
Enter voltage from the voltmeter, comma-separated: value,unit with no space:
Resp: 100,V
